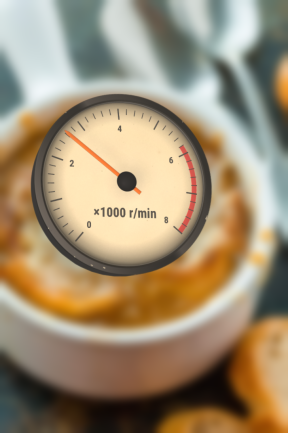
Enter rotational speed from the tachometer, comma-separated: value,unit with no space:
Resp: 2600,rpm
